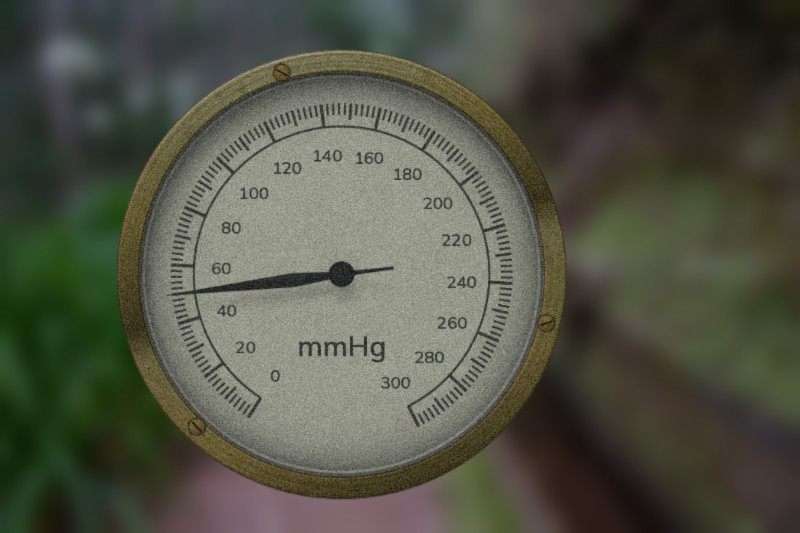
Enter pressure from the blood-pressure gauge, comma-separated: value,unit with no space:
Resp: 50,mmHg
